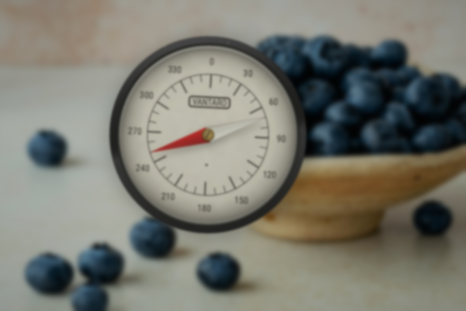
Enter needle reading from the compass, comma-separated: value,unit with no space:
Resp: 250,°
